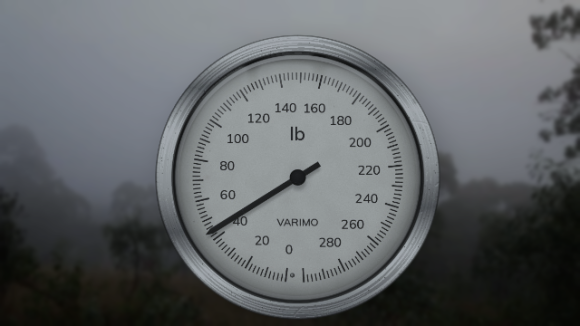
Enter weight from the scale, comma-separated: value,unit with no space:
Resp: 44,lb
